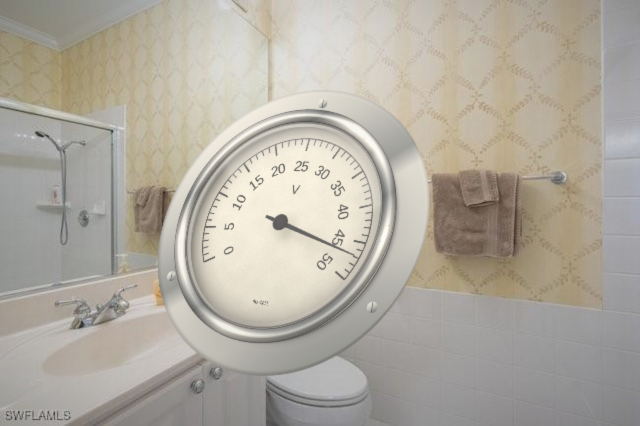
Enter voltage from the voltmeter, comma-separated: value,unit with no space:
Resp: 47,V
